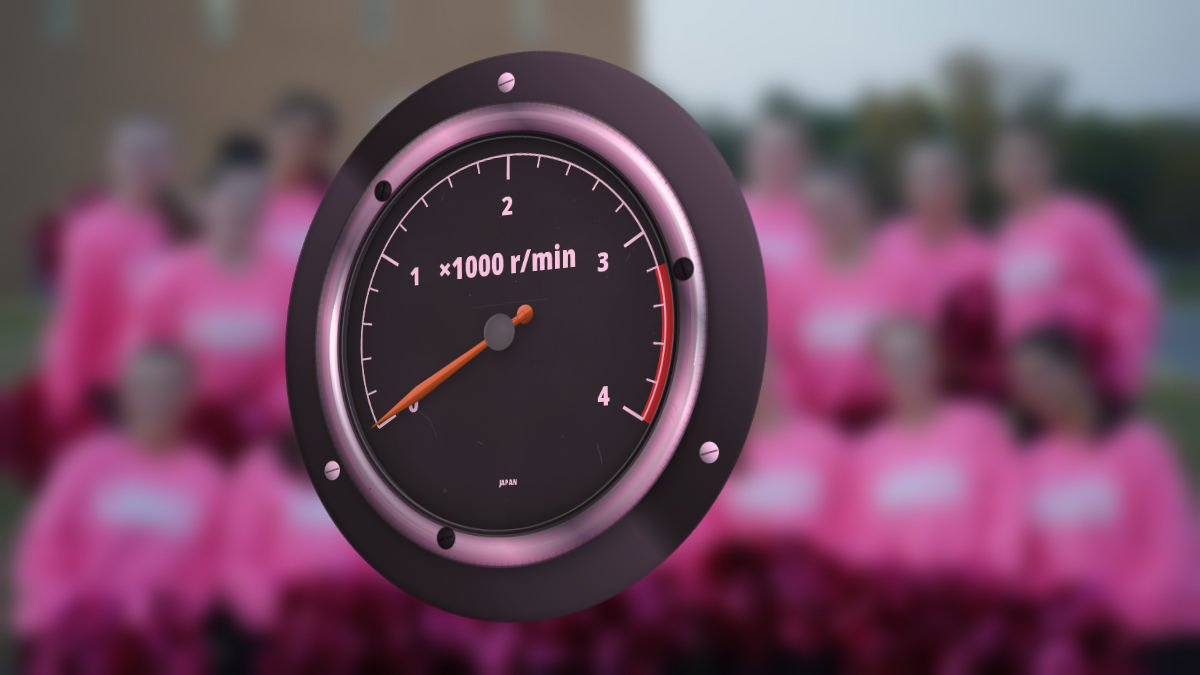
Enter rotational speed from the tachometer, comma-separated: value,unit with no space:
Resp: 0,rpm
